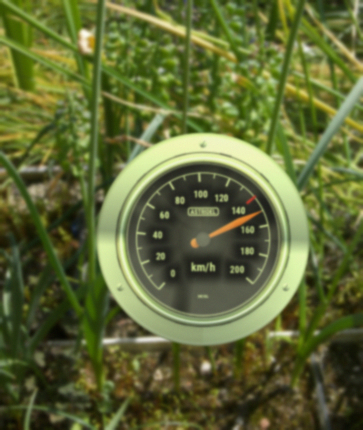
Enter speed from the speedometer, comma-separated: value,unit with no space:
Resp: 150,km/h
